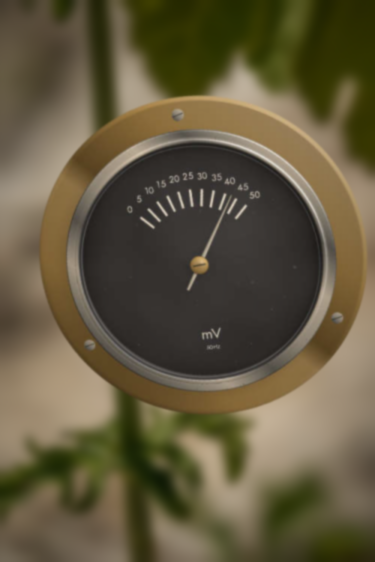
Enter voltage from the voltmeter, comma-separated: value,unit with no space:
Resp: 42.5,mV
